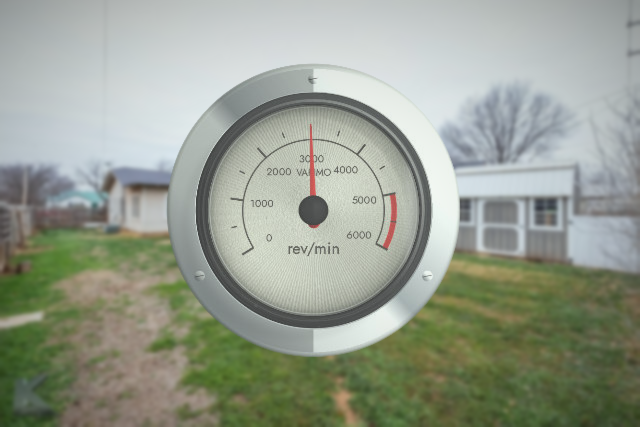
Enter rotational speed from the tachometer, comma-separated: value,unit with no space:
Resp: 3000,rpm
